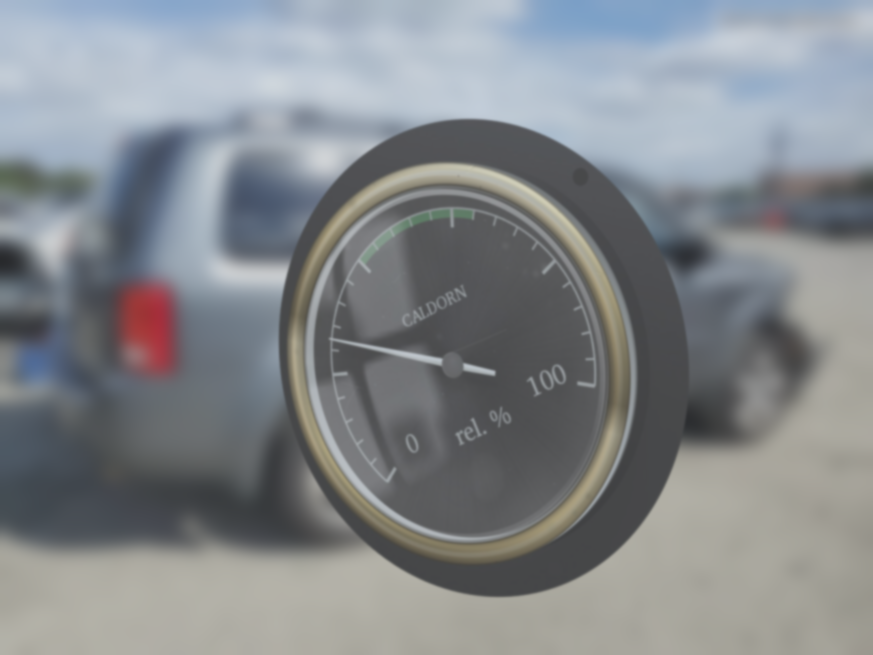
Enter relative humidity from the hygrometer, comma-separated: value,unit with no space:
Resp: 26,%
